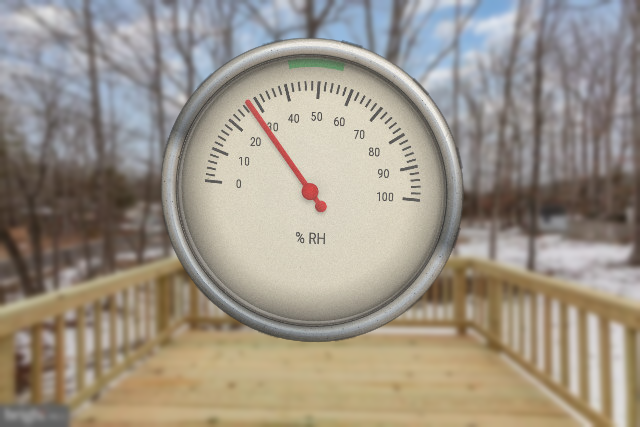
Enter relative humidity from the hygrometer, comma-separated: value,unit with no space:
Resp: 28,%
